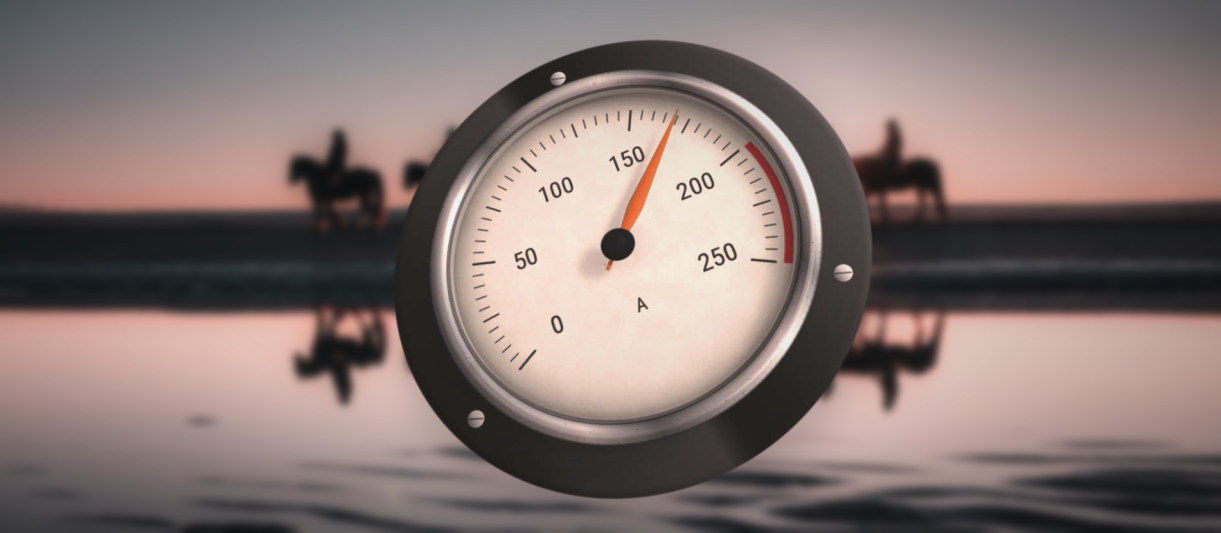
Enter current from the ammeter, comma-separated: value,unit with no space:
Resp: 170,A
